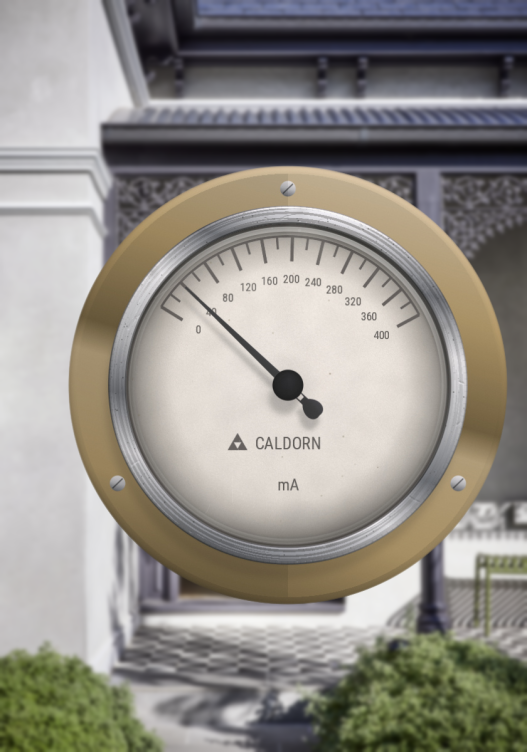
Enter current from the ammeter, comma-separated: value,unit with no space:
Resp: 40,mA
